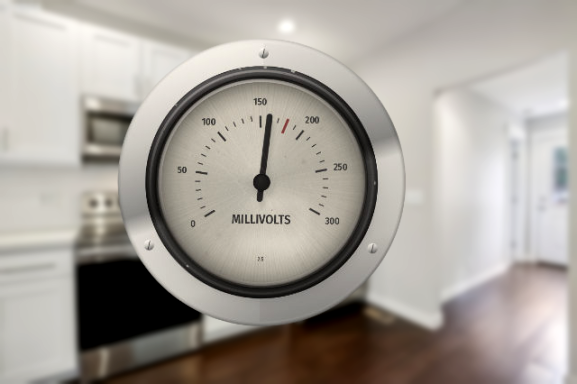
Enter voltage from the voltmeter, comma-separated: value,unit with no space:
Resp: 160,mV
